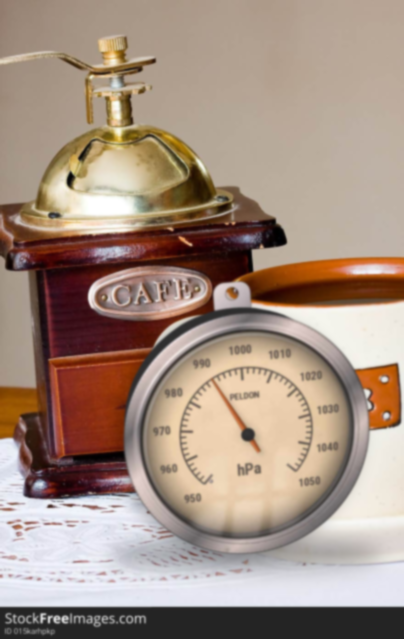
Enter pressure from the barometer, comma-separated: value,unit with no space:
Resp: 990,hPa
